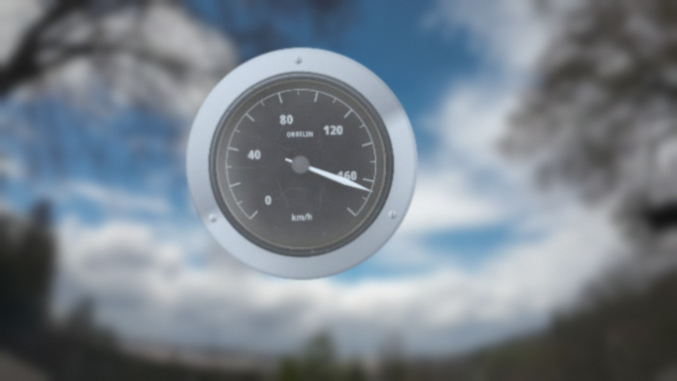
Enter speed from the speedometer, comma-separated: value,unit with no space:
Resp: 165,km/h
